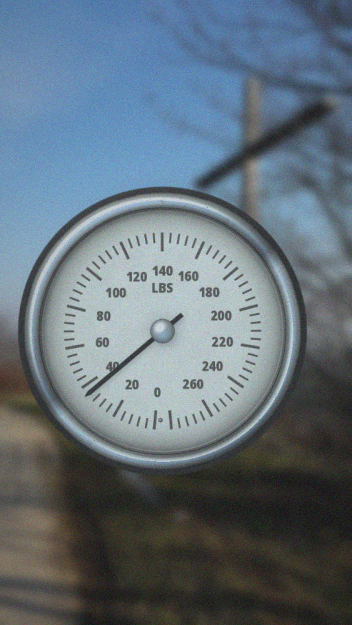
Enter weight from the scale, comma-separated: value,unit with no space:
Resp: 36,lb
